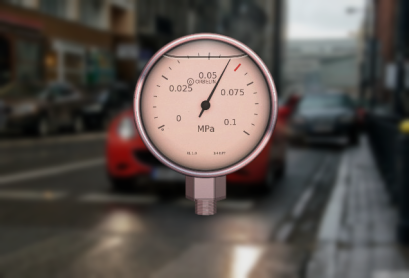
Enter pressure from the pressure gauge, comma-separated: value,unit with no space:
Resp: 0.06,MPa
